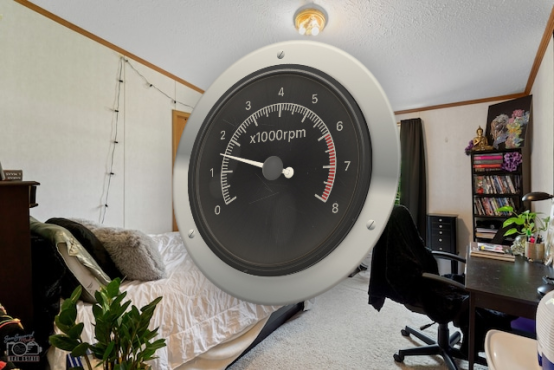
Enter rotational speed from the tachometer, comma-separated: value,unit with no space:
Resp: 1500,rpm
